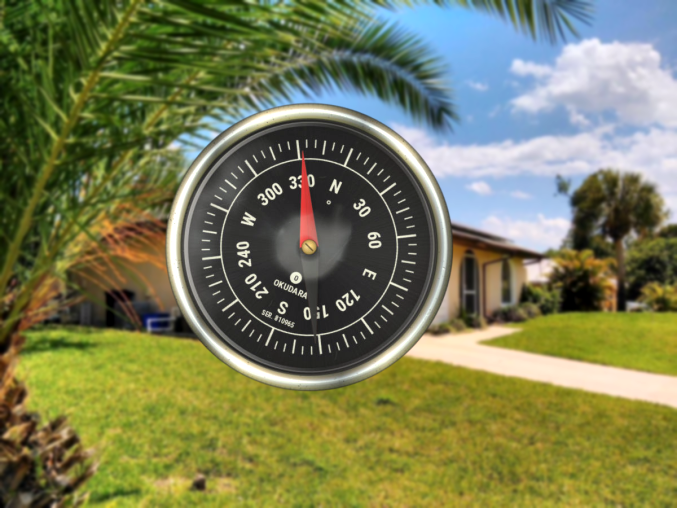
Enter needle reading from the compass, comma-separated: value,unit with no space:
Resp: 332.5,°
